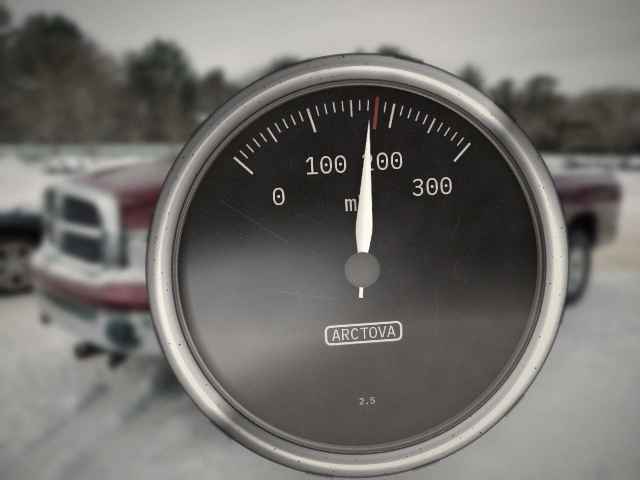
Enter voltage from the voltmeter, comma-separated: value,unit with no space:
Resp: 170,mV
